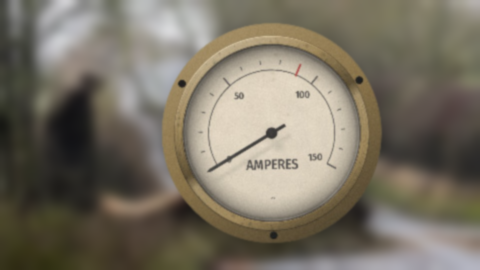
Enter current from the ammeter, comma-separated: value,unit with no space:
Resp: 0,A
